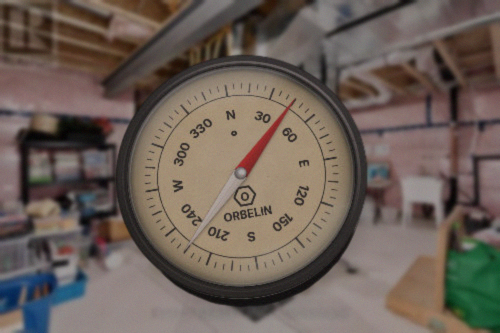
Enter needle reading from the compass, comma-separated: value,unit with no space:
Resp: 45,°
